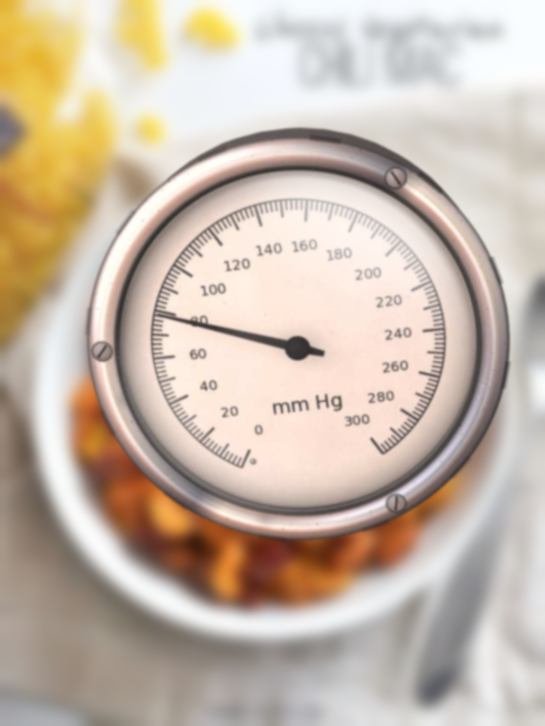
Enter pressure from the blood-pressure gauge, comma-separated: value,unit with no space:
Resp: 80,mmHg
